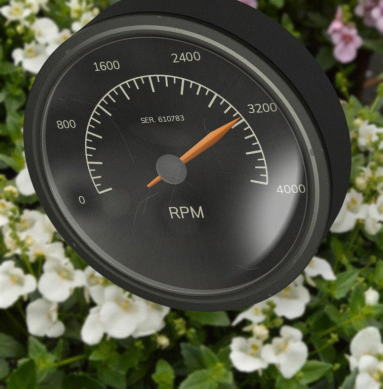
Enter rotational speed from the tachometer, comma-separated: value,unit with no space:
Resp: 3150,rpm
